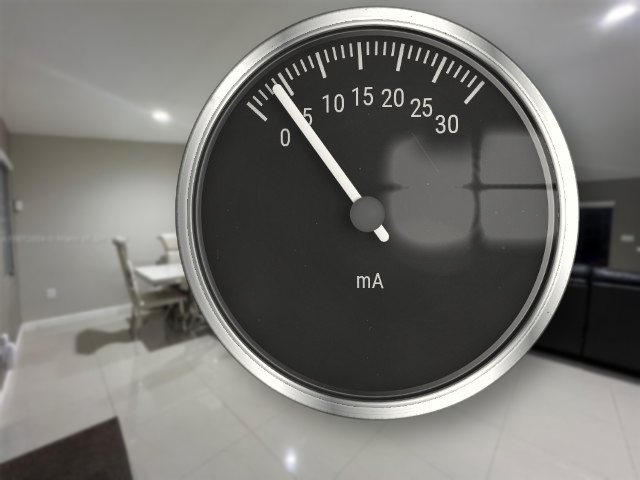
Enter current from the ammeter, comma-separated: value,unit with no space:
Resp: 4,mA
